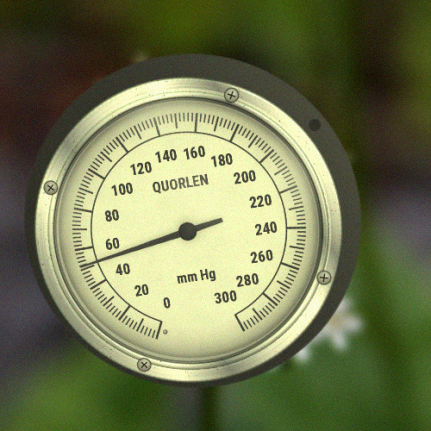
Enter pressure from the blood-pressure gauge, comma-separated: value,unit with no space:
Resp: 52,mmHg
